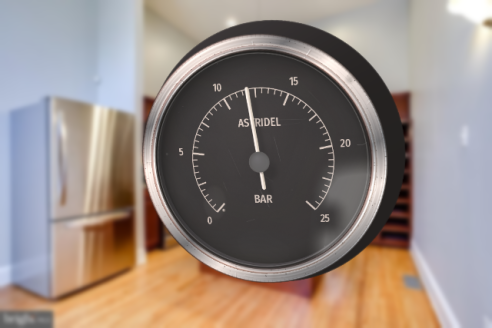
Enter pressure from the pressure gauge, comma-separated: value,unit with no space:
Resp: 12,bar
